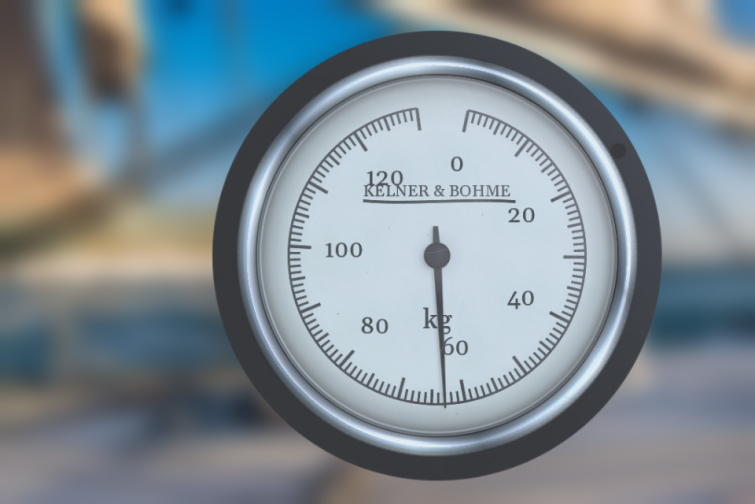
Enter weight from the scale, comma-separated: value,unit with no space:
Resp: 63,kg
